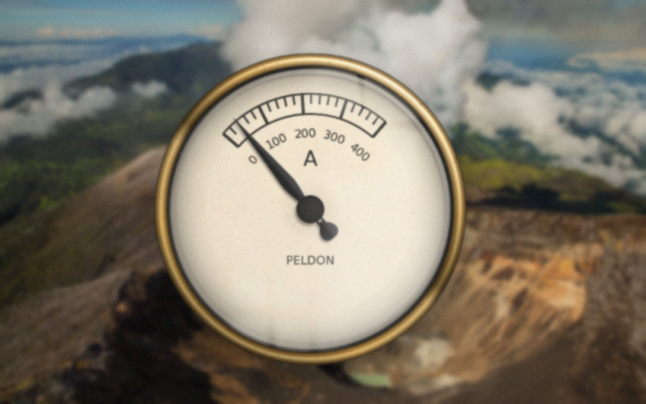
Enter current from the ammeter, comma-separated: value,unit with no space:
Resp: 40,A
